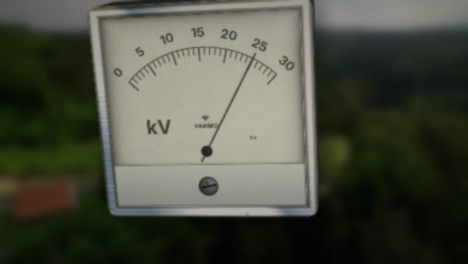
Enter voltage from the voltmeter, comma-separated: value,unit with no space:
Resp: 25,kV
